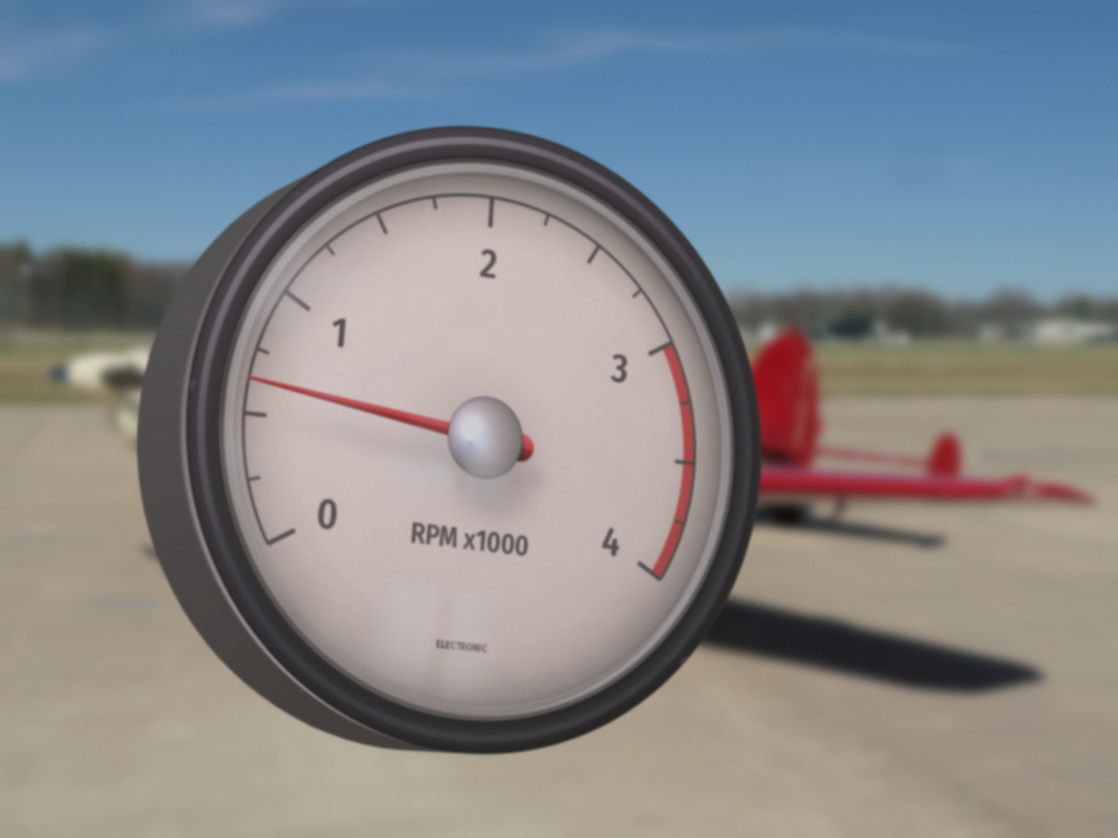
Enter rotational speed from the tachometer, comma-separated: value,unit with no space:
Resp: 625,rpm
